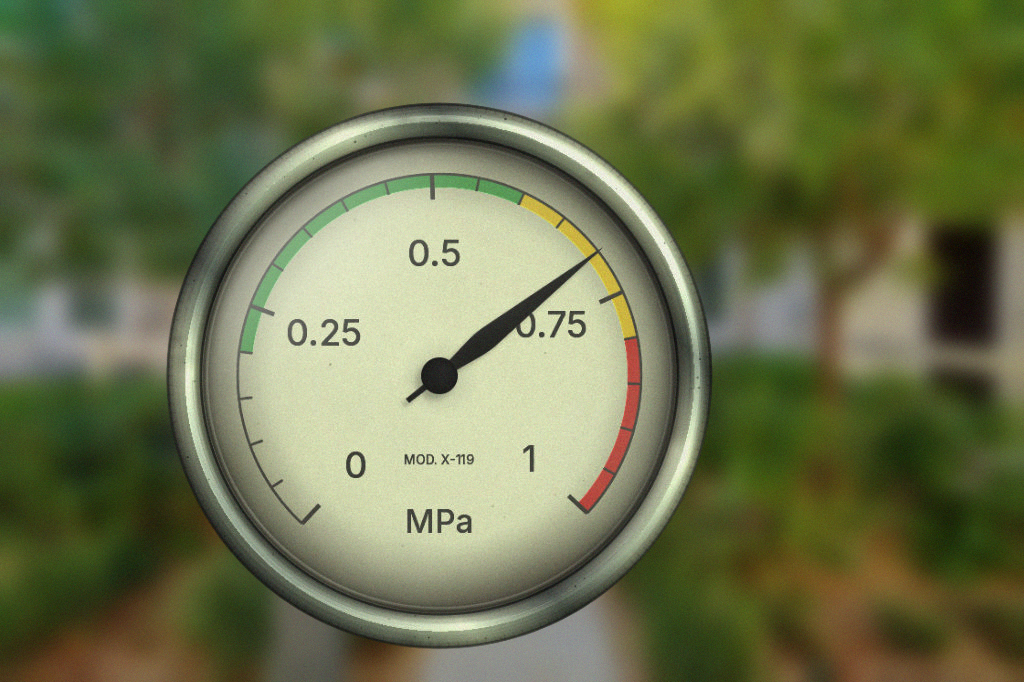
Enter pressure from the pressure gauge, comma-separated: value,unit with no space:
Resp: 0.7,MPa
